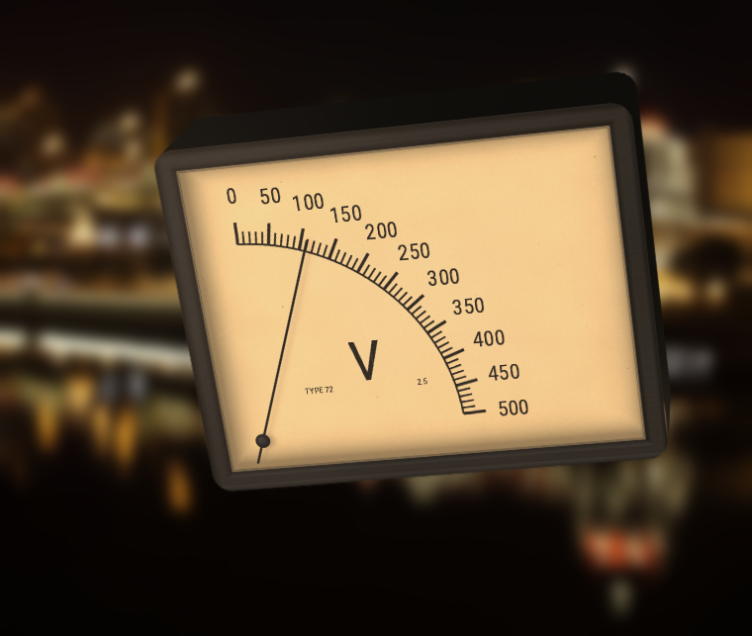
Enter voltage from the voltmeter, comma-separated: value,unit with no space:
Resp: 110,V
